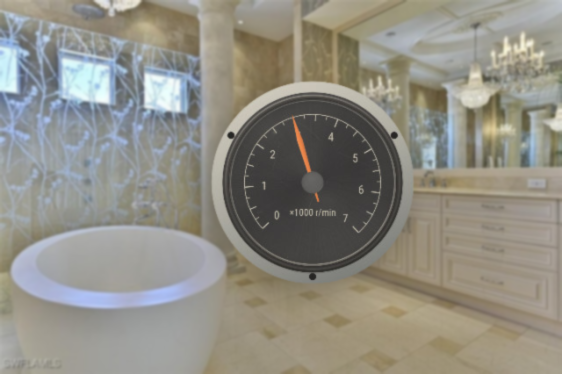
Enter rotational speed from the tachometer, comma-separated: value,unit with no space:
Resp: 3000,rpm
